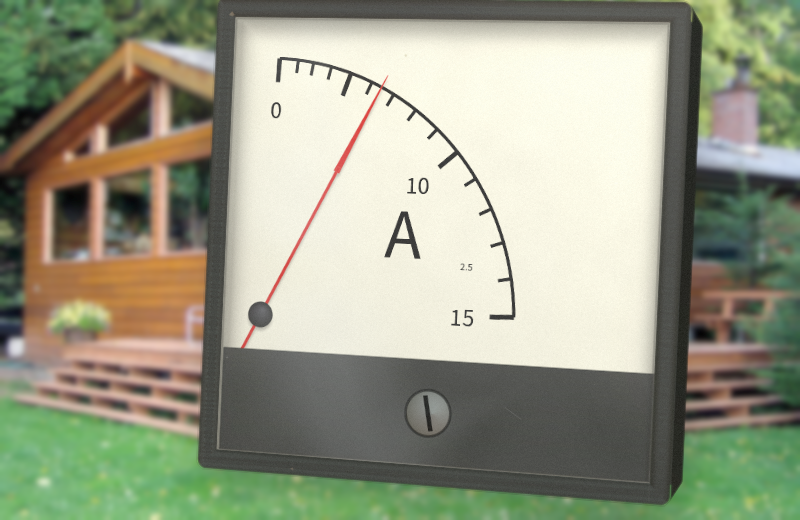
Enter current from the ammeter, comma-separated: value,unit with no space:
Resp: 6.5,A
